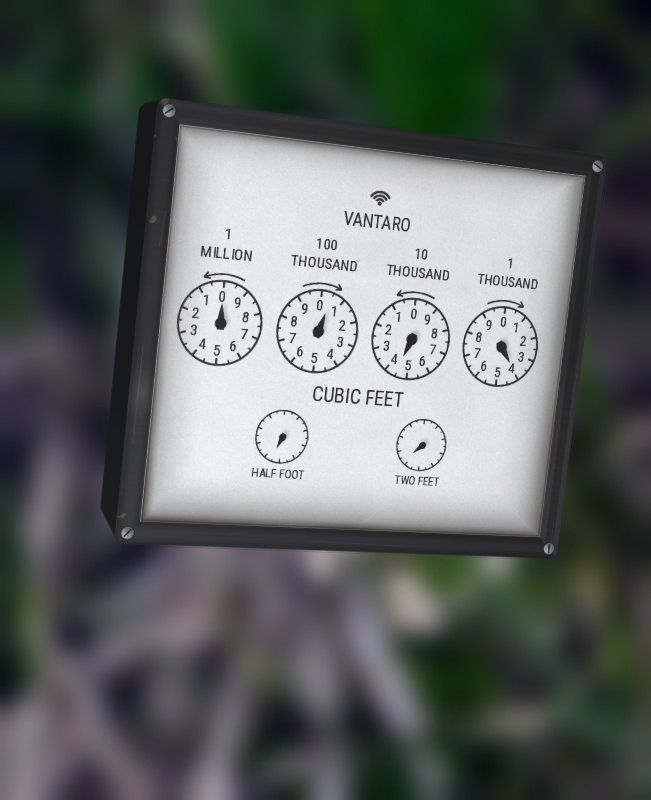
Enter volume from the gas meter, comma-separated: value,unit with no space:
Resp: 4400,ft³
